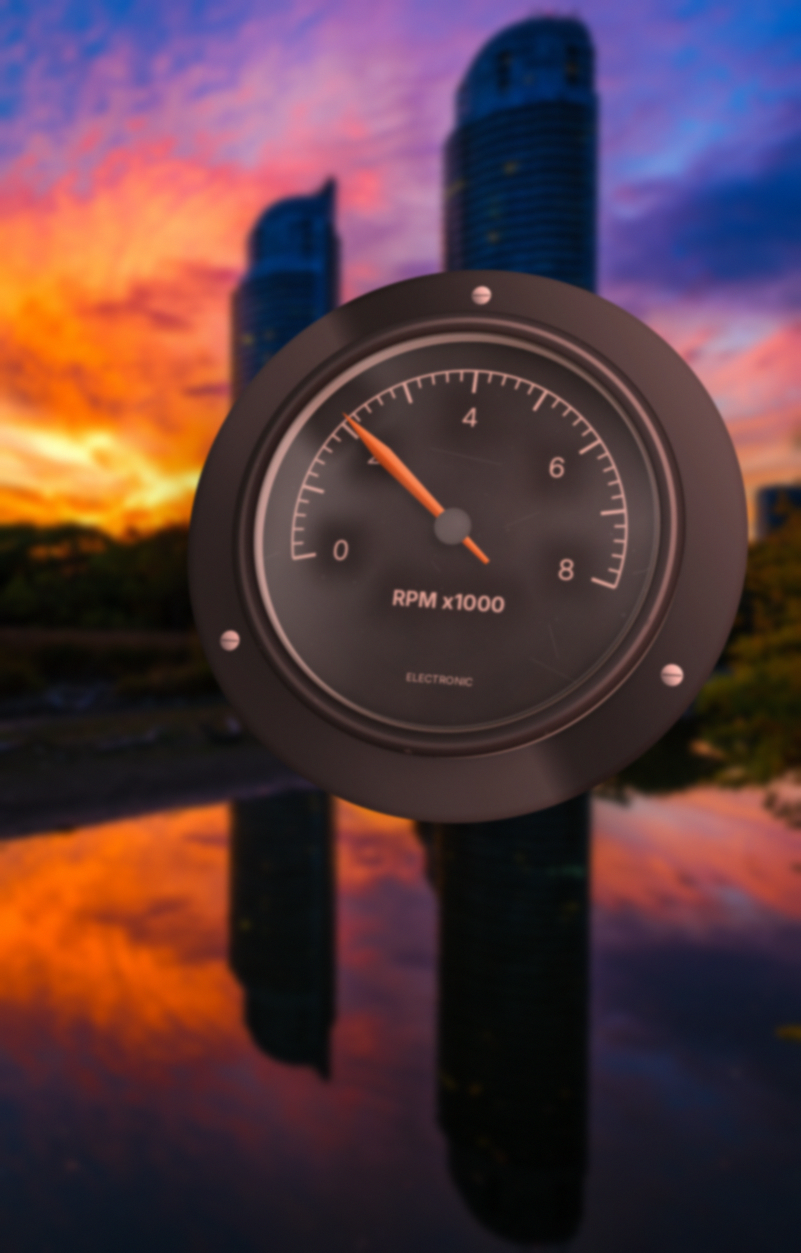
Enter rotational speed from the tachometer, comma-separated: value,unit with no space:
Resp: 2100,rpm
